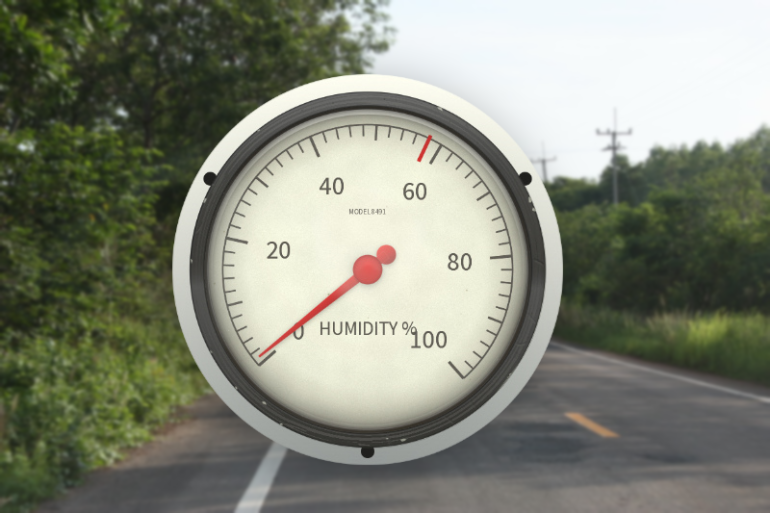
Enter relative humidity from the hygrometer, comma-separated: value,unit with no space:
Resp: 1,%
